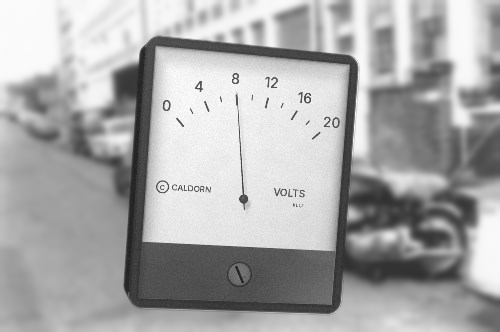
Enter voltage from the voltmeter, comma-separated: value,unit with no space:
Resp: 8,V
